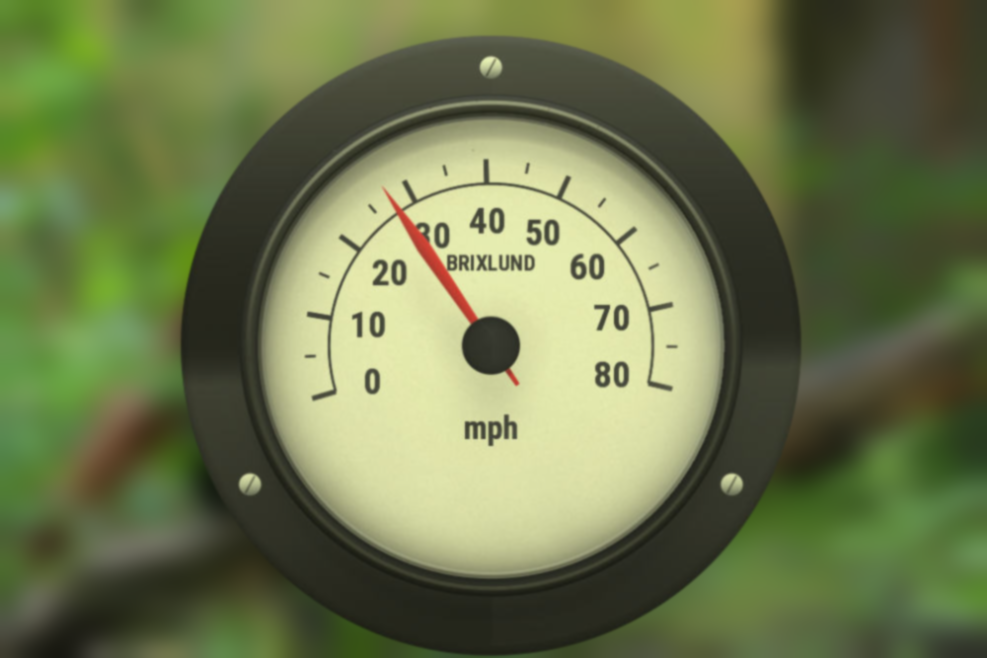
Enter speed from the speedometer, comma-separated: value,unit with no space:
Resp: 27.5,mph
